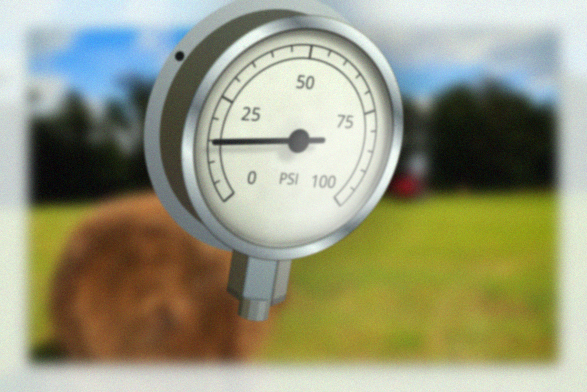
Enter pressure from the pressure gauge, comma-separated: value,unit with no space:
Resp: 15,psi
